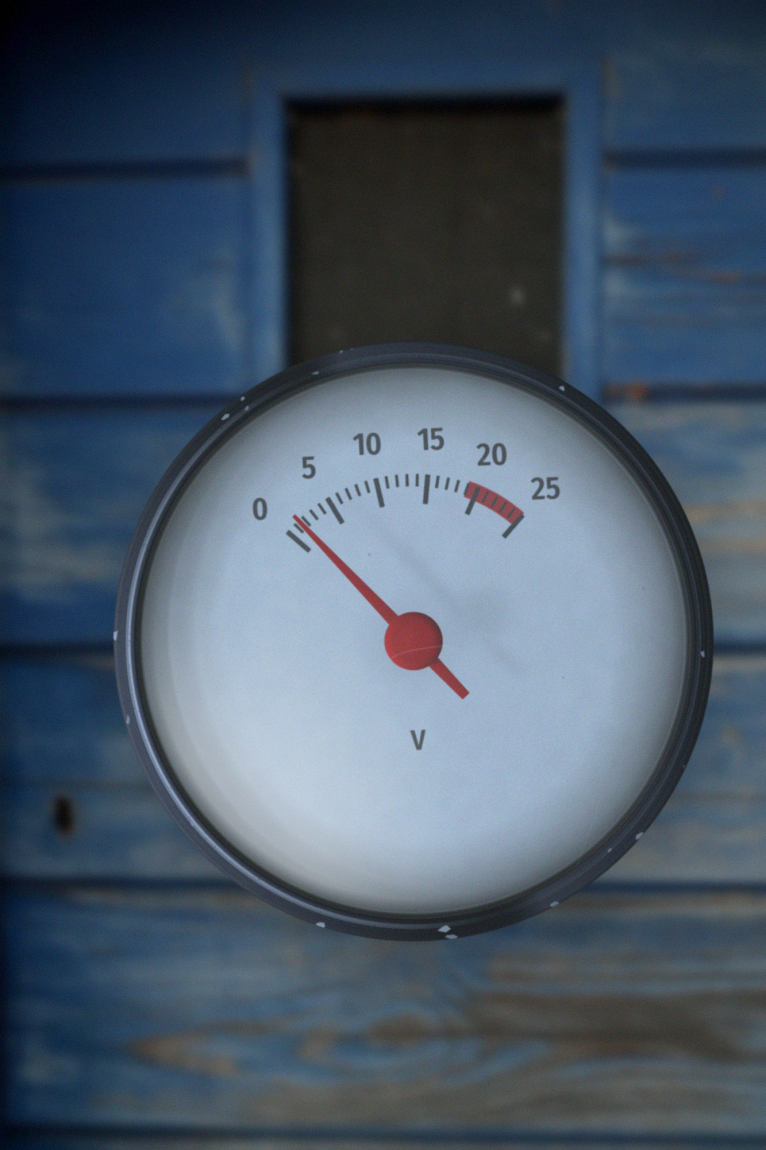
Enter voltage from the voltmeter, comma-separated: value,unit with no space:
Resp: 1.5,V
